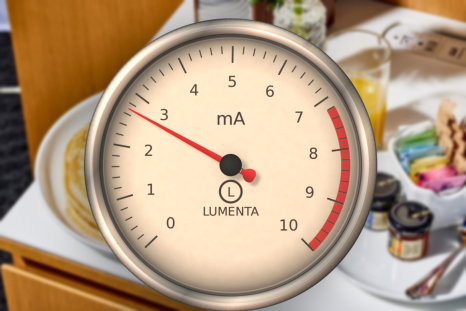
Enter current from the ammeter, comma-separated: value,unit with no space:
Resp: 2.7,mA
